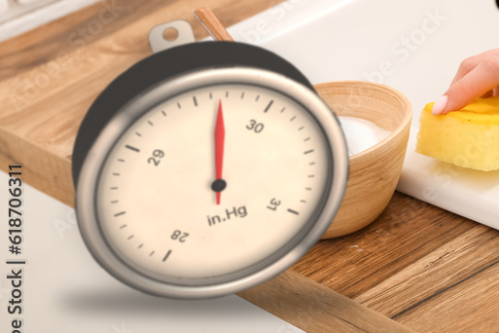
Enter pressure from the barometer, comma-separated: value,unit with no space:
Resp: 29.65,inHg
